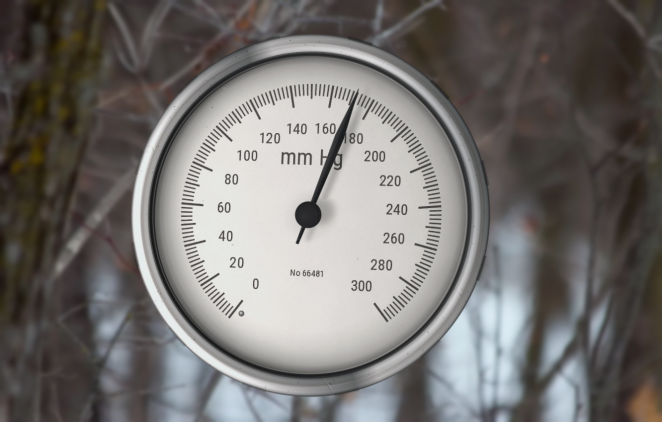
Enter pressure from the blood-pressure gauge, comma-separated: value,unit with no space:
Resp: 172,mmHg
